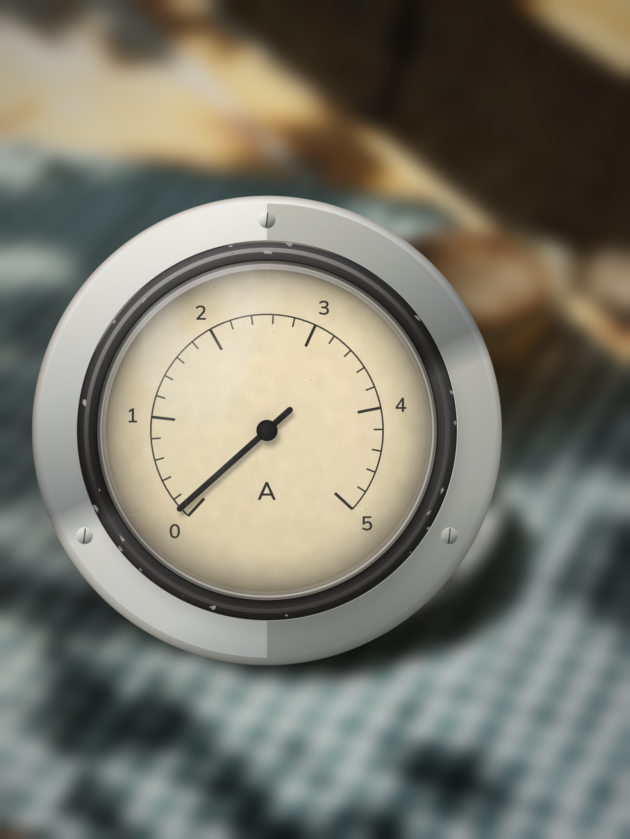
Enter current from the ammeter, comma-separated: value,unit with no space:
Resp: 0.1,A
